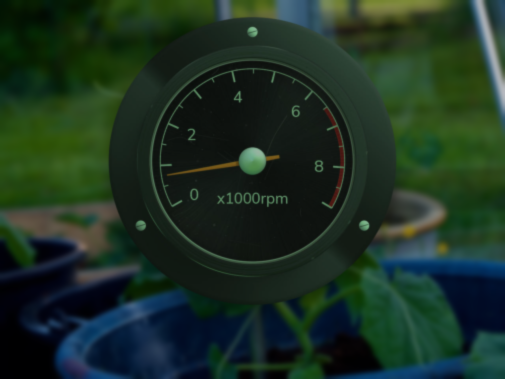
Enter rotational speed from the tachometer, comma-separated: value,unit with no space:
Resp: 750,rpm
